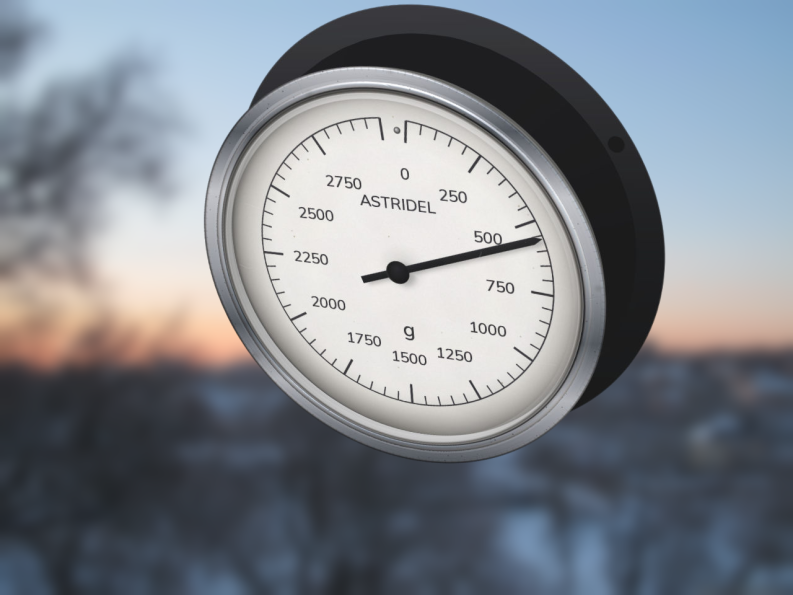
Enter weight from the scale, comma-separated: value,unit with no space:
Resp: 550,g
